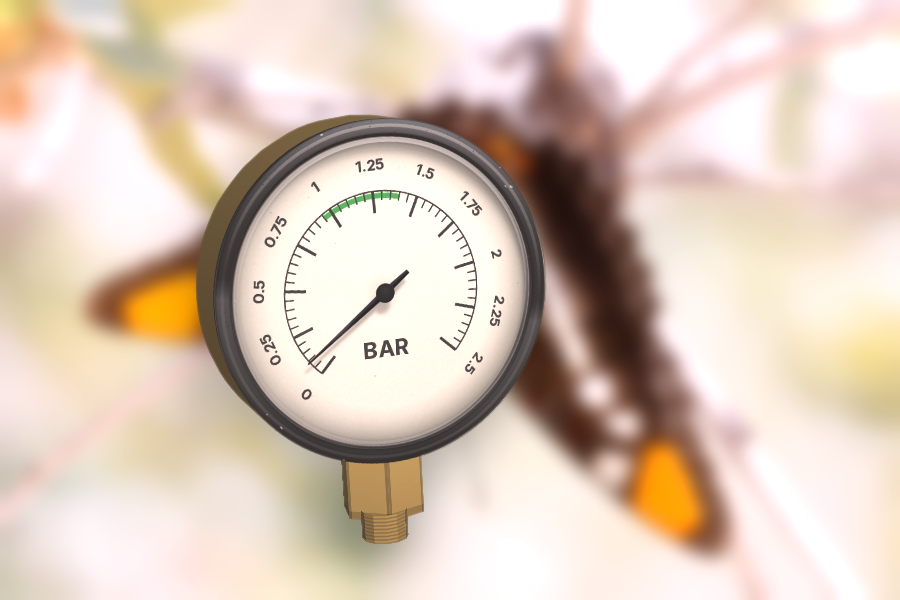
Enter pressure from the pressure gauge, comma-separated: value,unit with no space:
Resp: 0.1,bar
